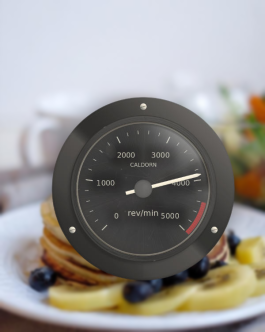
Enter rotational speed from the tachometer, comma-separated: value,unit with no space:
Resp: 3900,rpm
